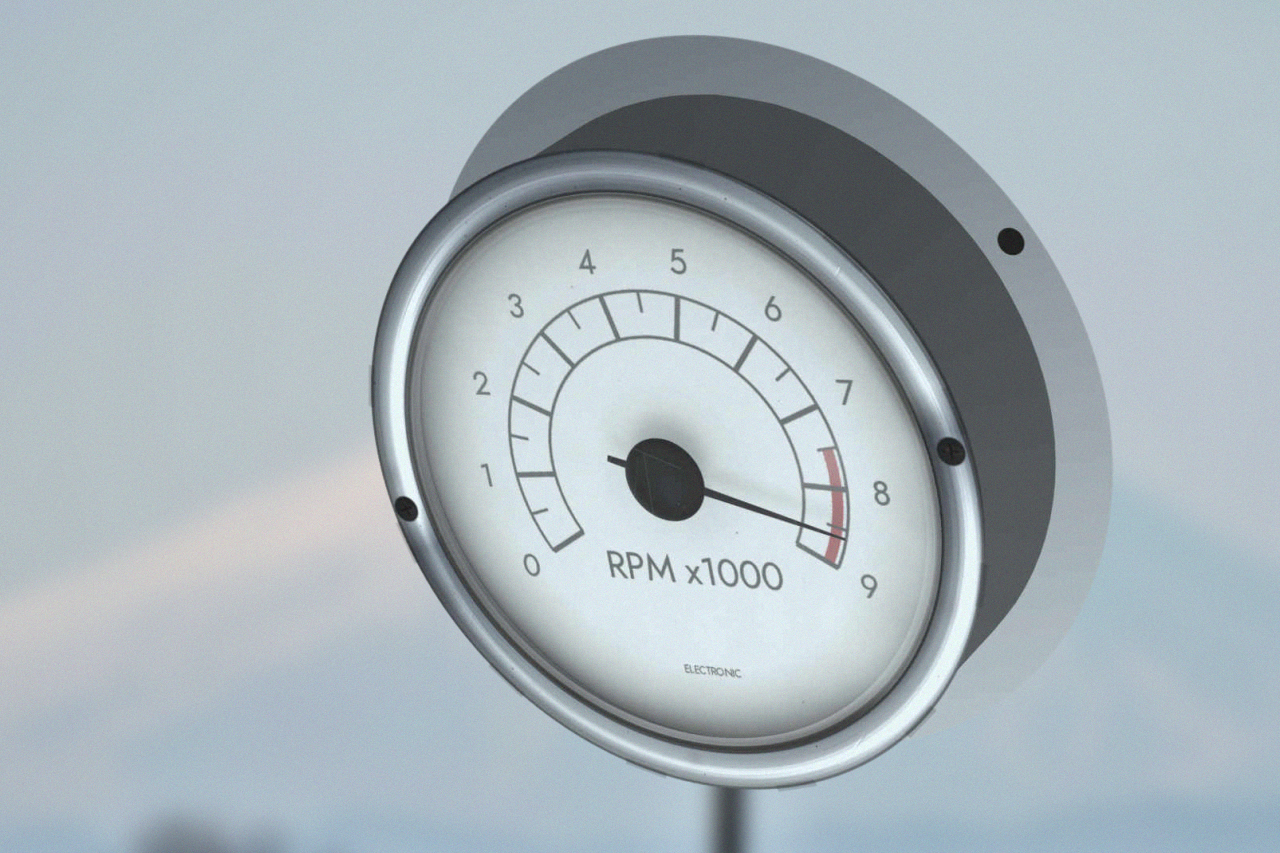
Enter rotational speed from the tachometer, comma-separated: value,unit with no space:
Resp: 8500,rpm
